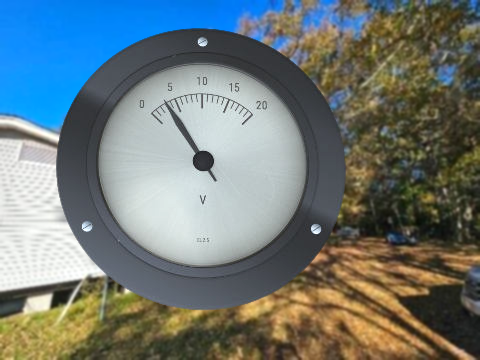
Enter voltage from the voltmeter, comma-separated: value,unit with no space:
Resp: 3,V
